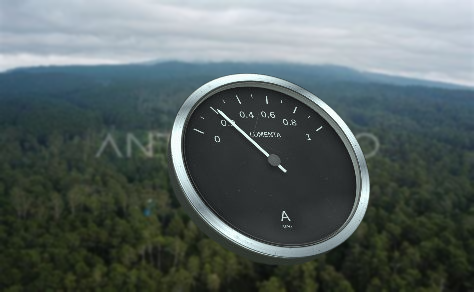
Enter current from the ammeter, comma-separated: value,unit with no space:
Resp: 0.2,A
